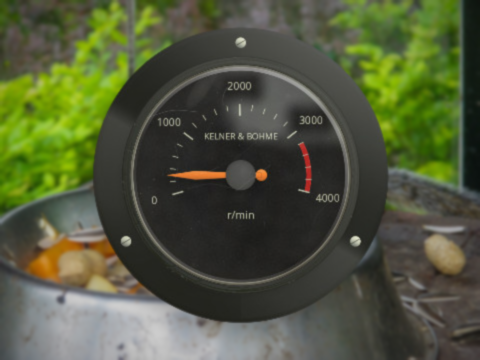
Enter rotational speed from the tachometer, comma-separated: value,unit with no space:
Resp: 300,rpm
